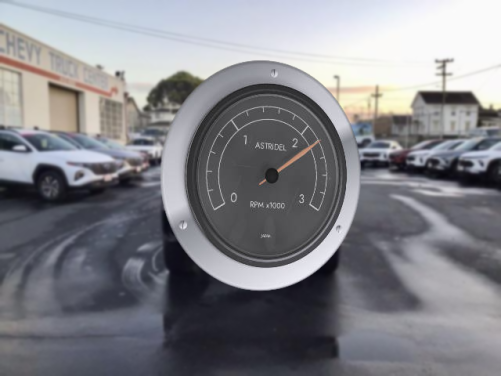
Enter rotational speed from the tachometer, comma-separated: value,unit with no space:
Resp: 2200,rpm
